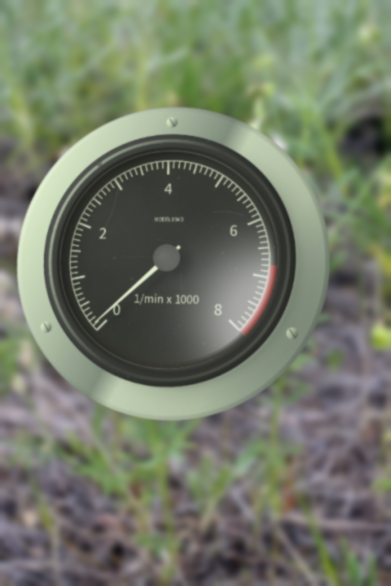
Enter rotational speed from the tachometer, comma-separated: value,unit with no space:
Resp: 100,rpm
